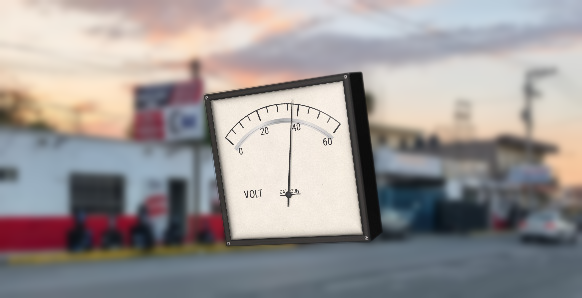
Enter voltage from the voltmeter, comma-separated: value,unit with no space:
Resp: 37.5,V
